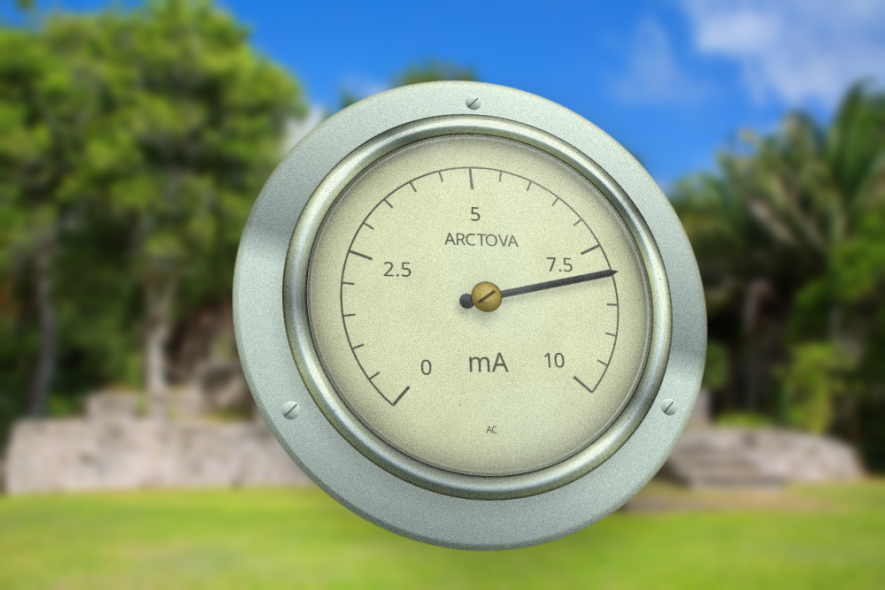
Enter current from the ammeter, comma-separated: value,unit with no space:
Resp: 8,mA
